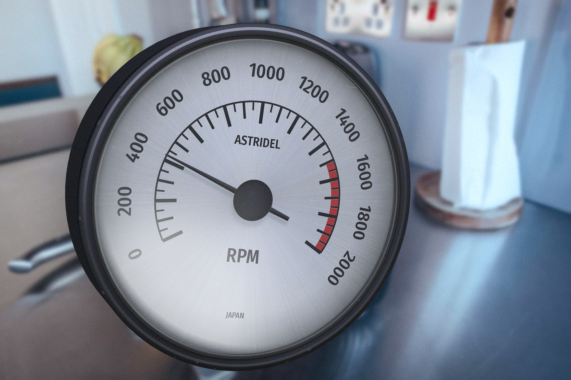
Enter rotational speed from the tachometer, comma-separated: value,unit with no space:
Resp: 425,rpm
